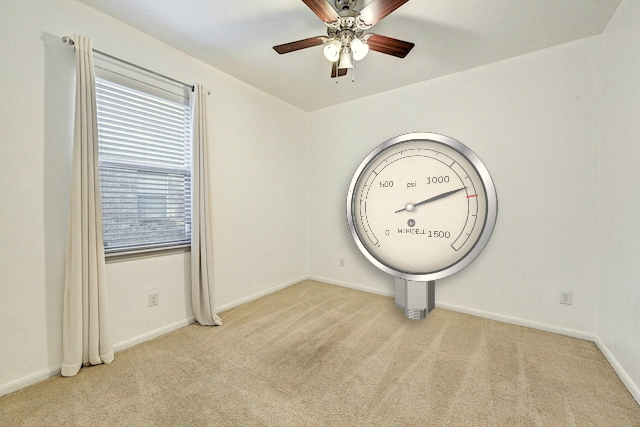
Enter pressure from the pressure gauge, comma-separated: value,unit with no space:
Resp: 1150,psi
